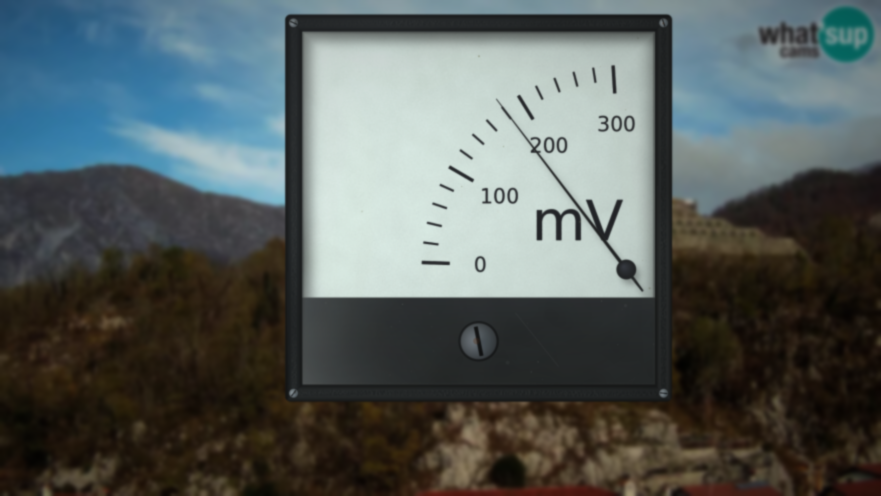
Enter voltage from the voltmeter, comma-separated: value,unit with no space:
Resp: 180,mV
